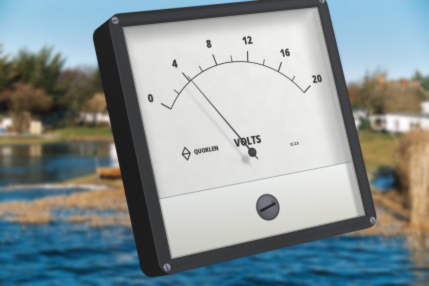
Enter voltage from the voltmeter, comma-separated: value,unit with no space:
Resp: 4,V
